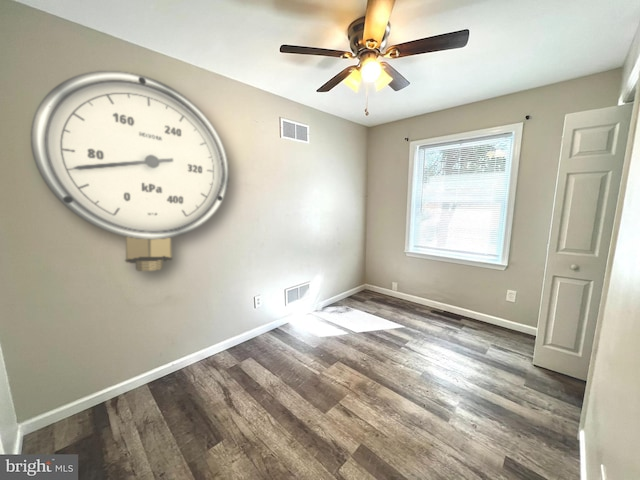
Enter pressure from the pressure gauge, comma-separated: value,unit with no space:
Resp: 60,kPa
